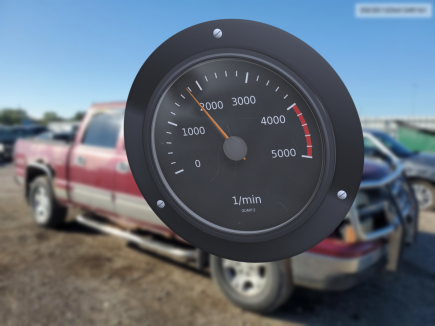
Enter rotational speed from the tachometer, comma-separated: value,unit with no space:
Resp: 1800,rpm
